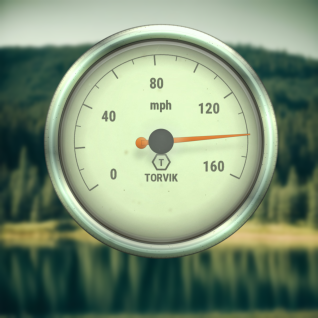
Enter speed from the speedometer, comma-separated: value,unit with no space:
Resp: 140,mph
